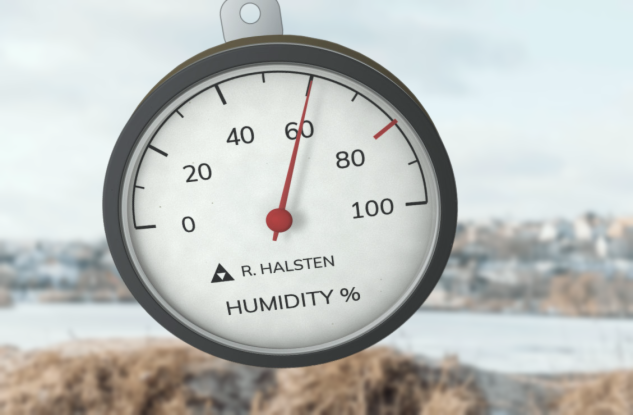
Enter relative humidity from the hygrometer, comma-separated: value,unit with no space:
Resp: 60,%
